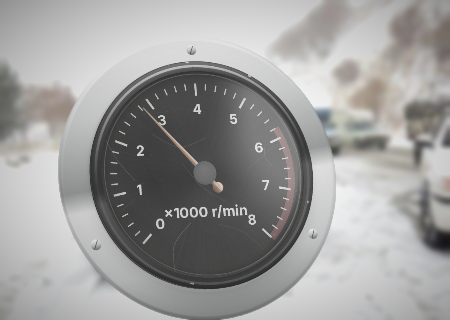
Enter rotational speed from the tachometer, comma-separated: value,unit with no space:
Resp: 2800,rpm
